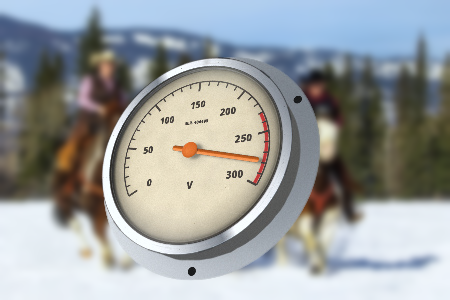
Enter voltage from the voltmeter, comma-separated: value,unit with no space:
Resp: 280,V
